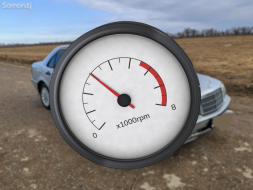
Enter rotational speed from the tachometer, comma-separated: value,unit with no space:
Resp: 3000,rpm
